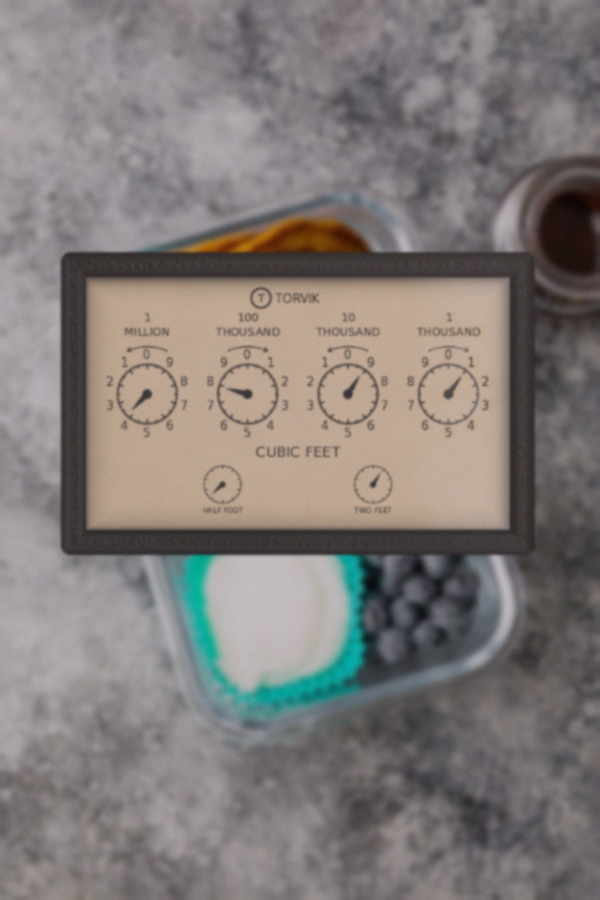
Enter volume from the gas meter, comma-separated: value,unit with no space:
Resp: 379100,ft³
